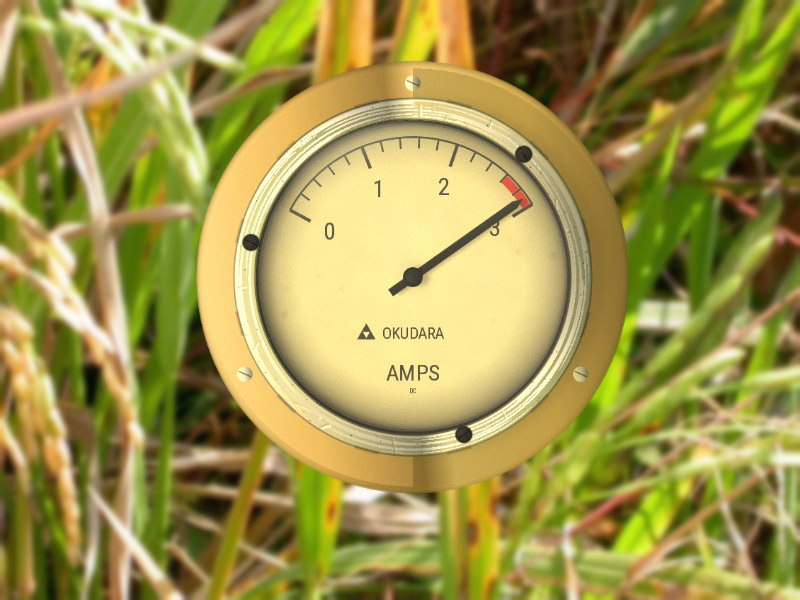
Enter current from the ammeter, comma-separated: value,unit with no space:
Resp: 2.9,A
